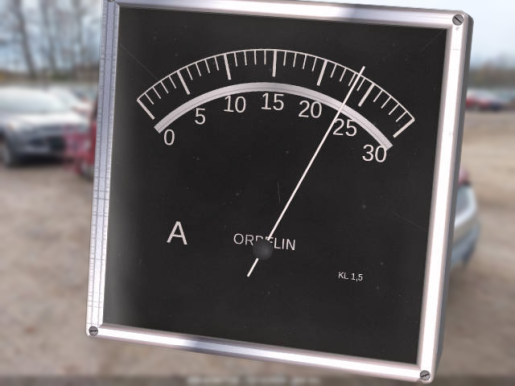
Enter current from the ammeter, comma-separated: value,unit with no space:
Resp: 23.5,A
